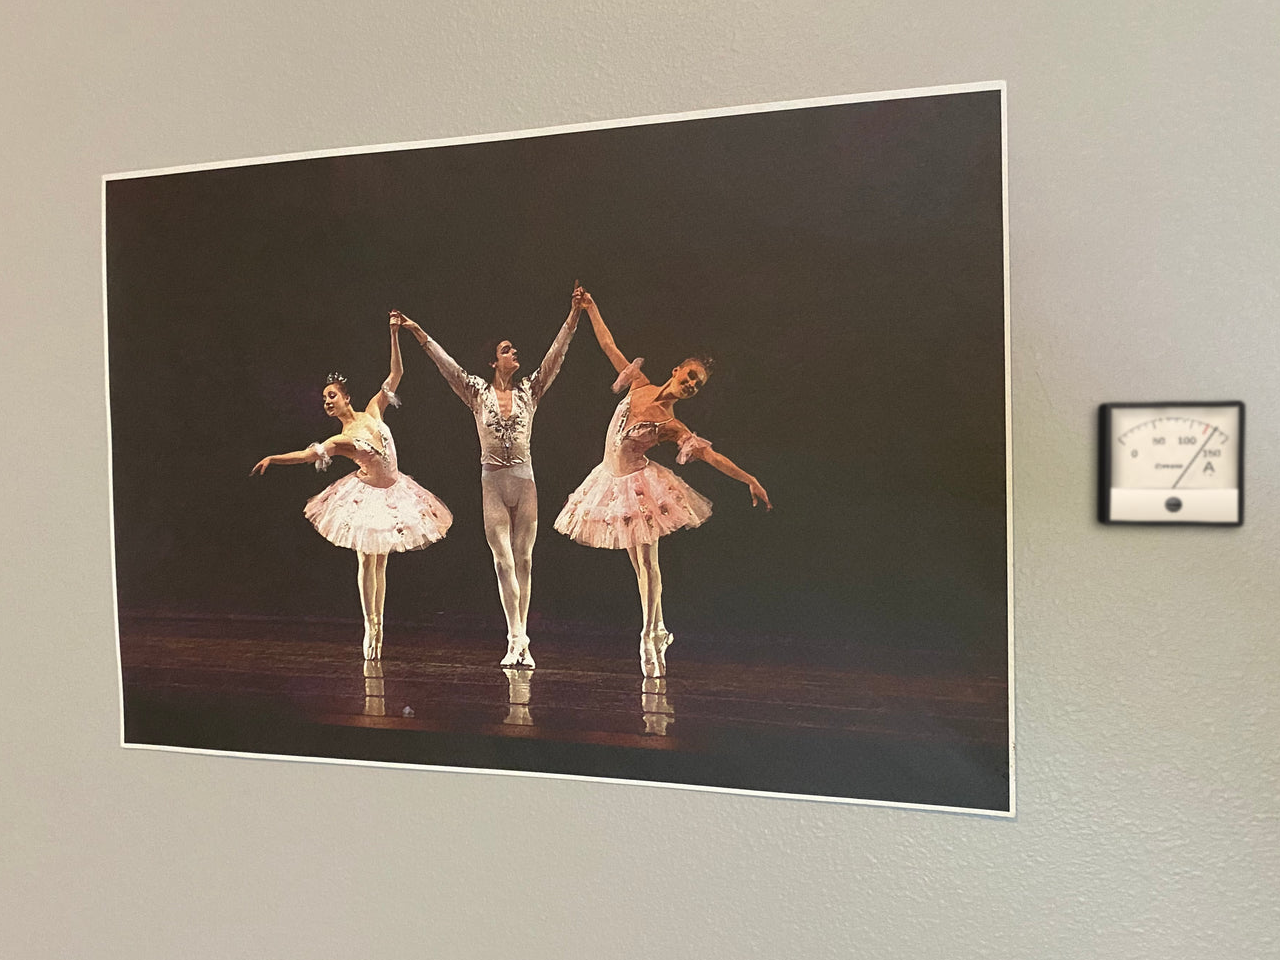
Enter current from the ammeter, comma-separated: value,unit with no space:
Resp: 130,A
